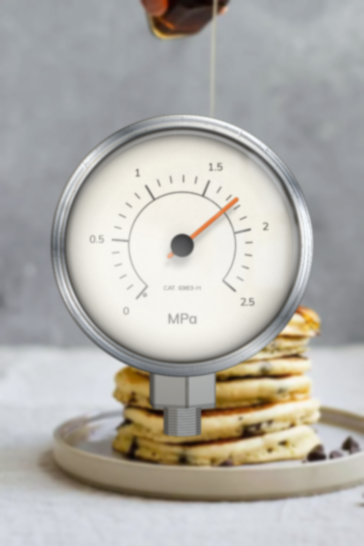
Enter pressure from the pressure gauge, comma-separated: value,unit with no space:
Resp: 1.75,MPa
